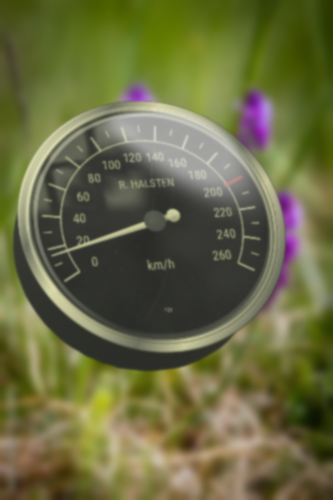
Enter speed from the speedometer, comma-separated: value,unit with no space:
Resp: 15,km/h
